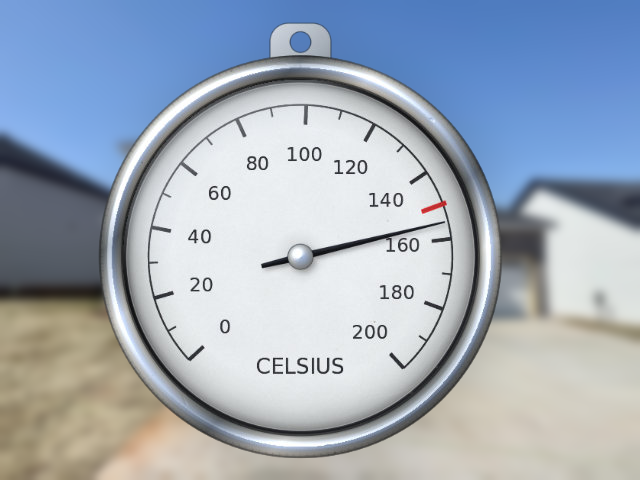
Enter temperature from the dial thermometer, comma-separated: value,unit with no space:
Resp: 155,°C
